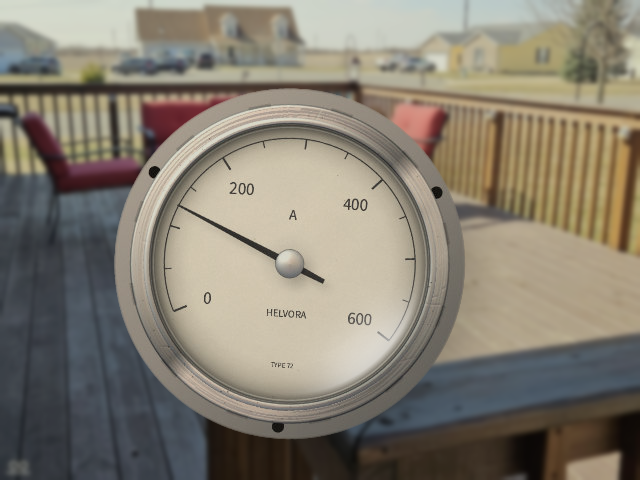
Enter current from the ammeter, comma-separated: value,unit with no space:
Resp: 125,A
